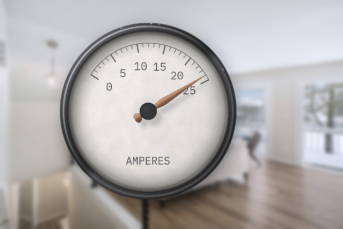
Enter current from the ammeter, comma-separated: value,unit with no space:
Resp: 24,A
